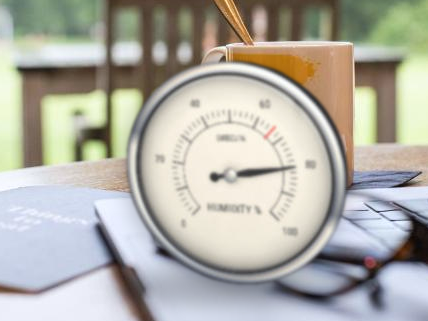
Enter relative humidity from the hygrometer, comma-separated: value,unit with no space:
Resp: 80,%
